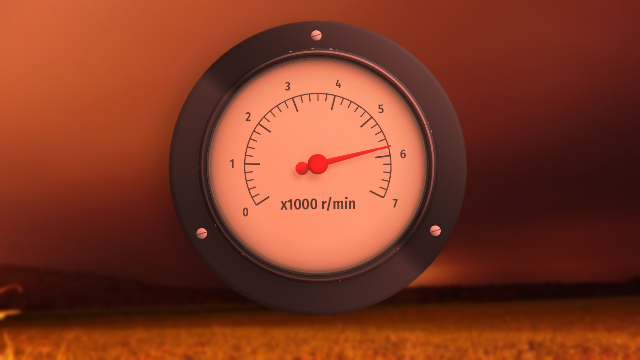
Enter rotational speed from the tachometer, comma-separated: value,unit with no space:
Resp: 5800,rpm
